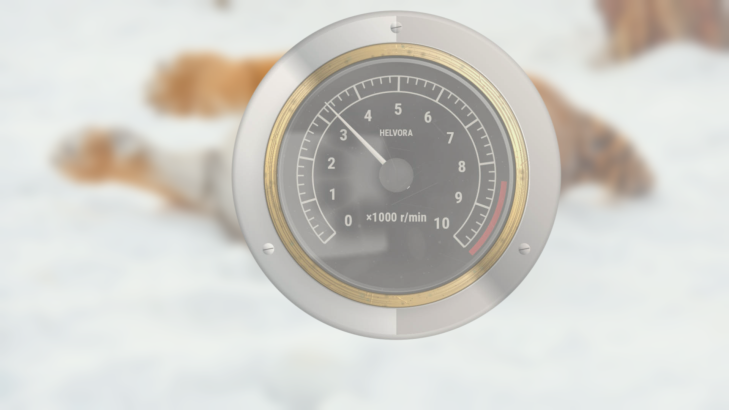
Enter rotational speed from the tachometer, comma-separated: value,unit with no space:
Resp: 3300,rpm
